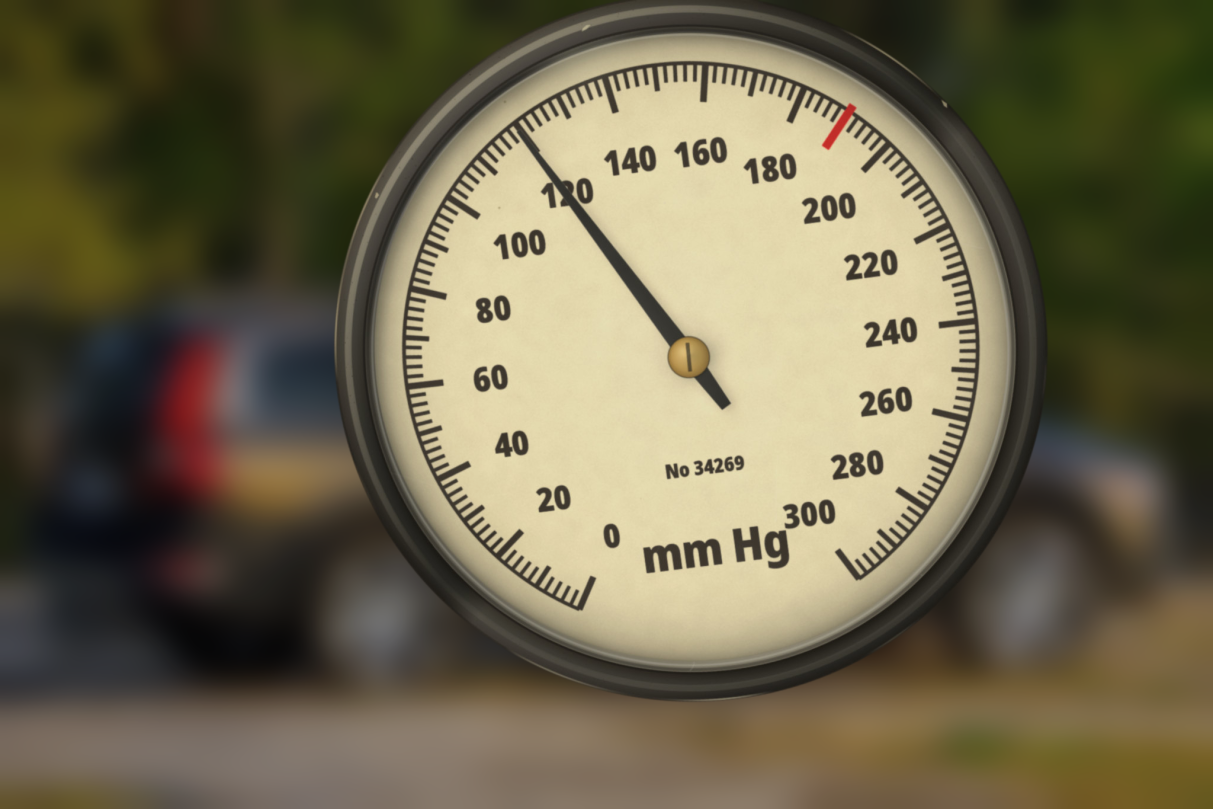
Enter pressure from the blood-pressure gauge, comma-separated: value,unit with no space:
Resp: 120,mmHg
